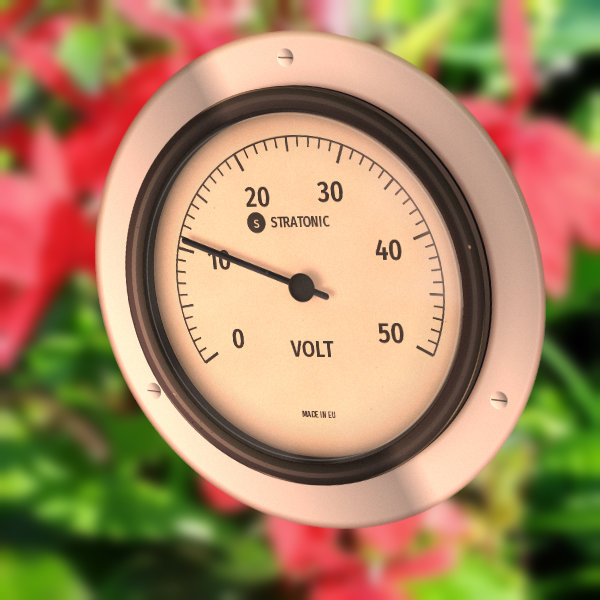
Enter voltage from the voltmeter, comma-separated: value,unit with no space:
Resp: 11,V
